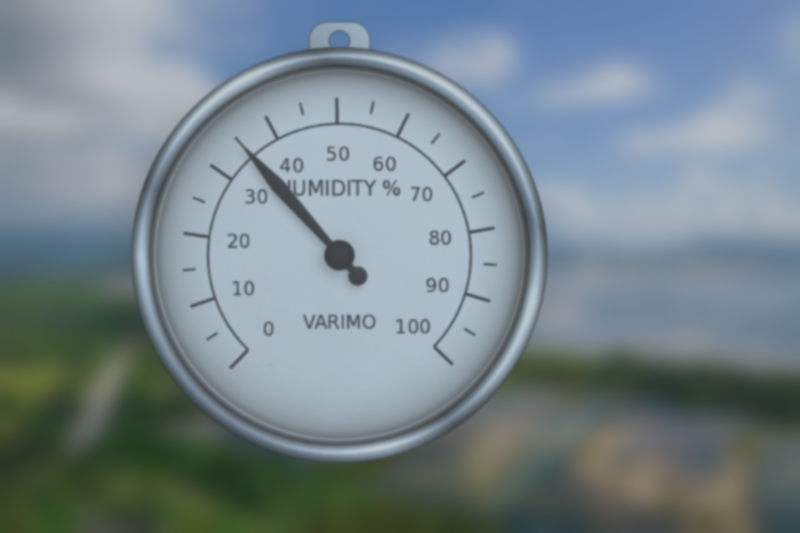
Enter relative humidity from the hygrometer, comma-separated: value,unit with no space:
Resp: 35,%
